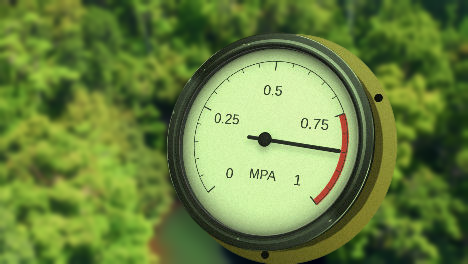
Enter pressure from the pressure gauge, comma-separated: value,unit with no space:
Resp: 0.85,MPa
